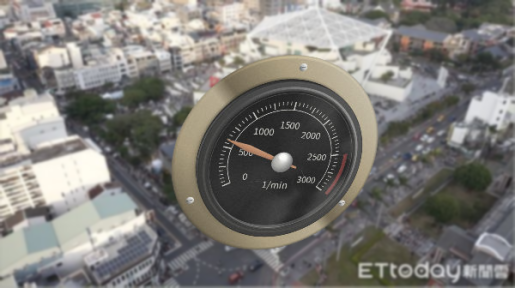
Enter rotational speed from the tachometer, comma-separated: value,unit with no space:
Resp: 600,rpm
